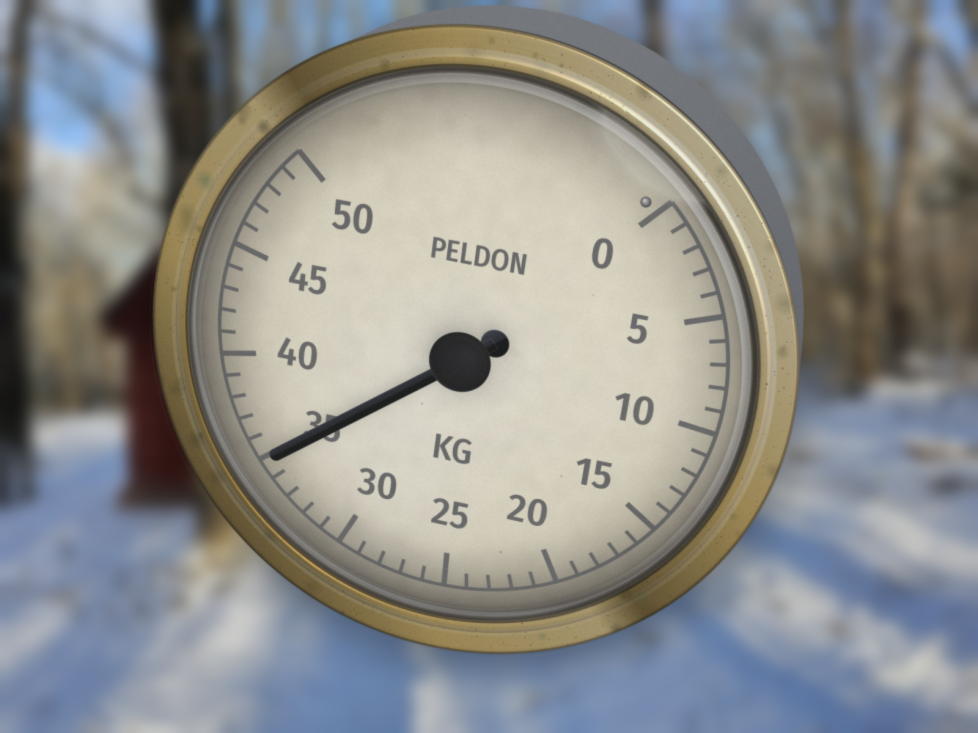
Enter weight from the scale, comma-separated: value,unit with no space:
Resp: 35,kg
